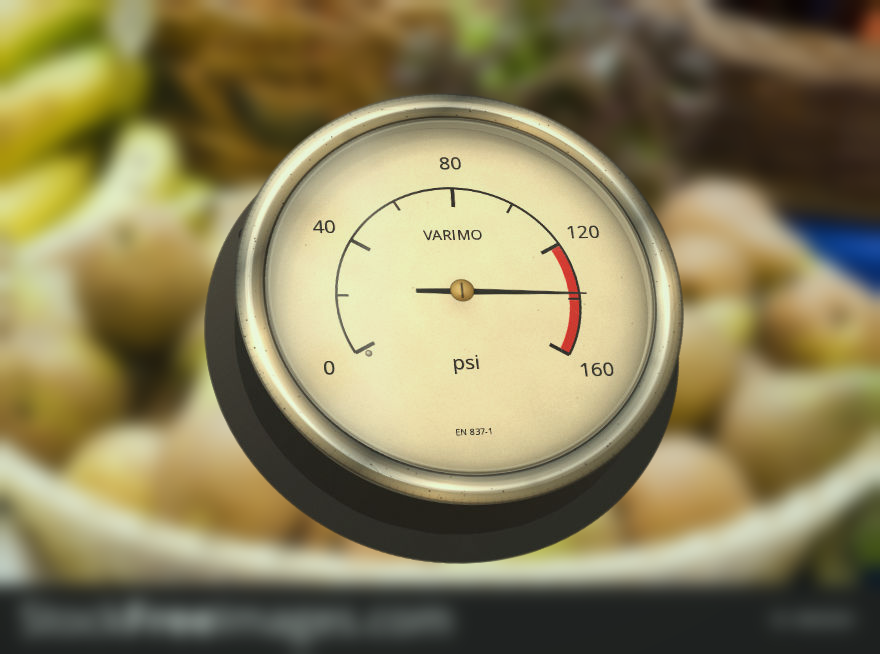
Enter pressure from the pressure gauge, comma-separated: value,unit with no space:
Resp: 140,psi
